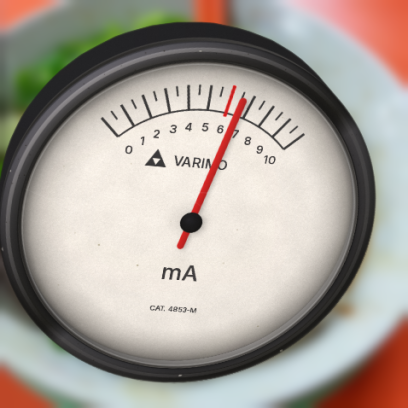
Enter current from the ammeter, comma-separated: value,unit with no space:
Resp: 6.5,mA
